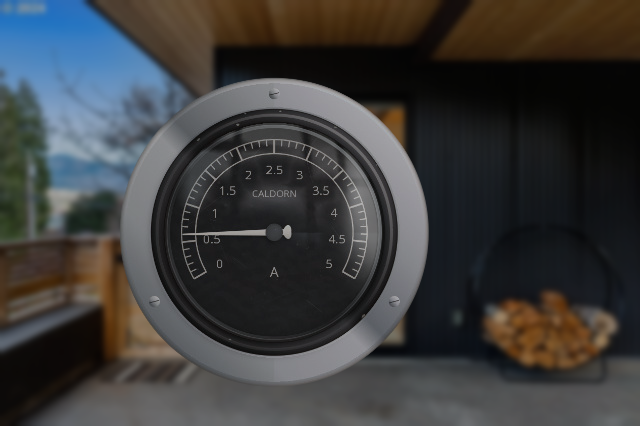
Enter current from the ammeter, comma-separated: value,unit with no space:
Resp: 0.6,A
